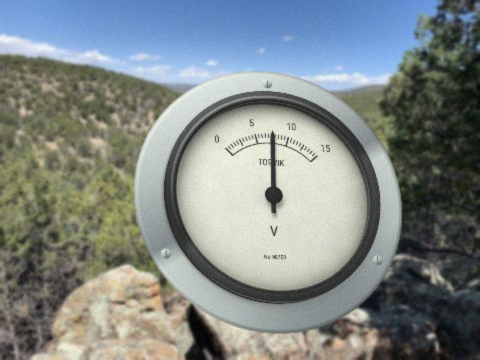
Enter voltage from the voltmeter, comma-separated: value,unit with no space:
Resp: 7.5,V
